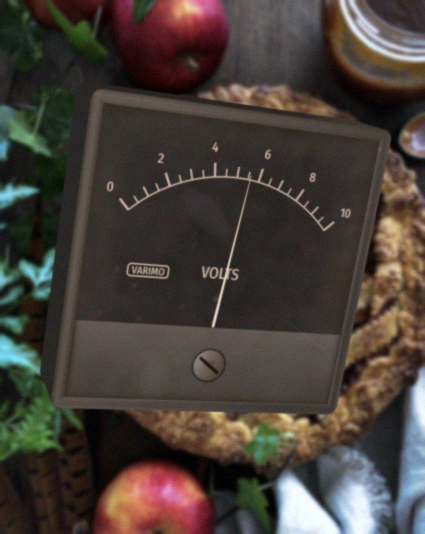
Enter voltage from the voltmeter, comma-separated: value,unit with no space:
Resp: 5.5,V
